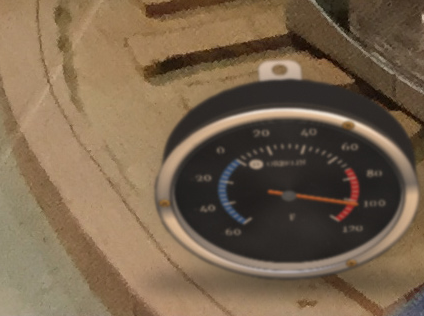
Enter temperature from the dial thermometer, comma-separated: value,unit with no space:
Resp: 100,°F
